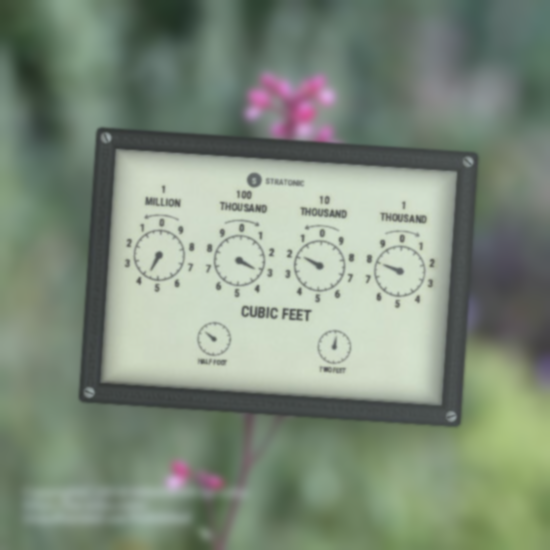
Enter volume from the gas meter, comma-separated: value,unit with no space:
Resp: 431800,ft³
